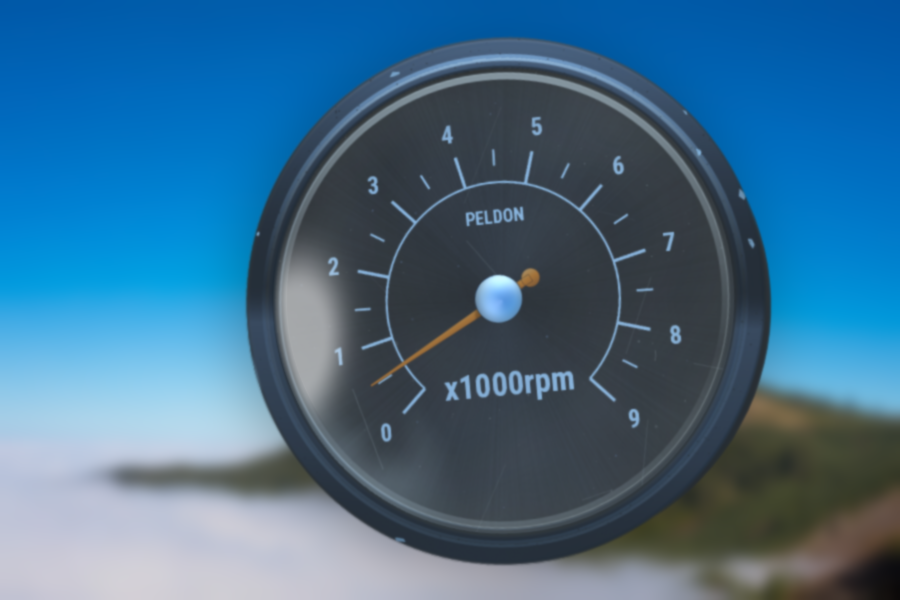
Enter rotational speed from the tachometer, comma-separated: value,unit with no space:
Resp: 500,rpm
